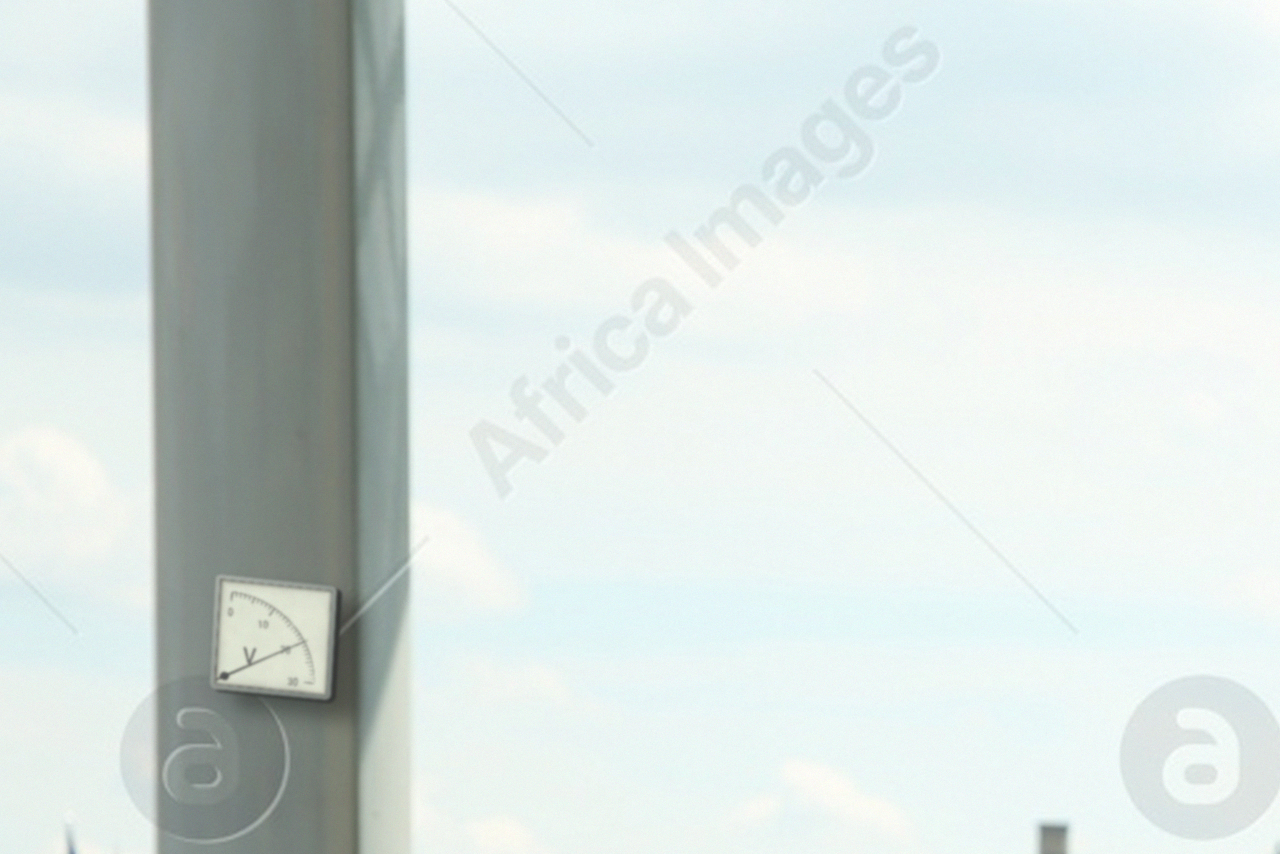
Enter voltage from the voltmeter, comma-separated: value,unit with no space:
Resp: 20,V
